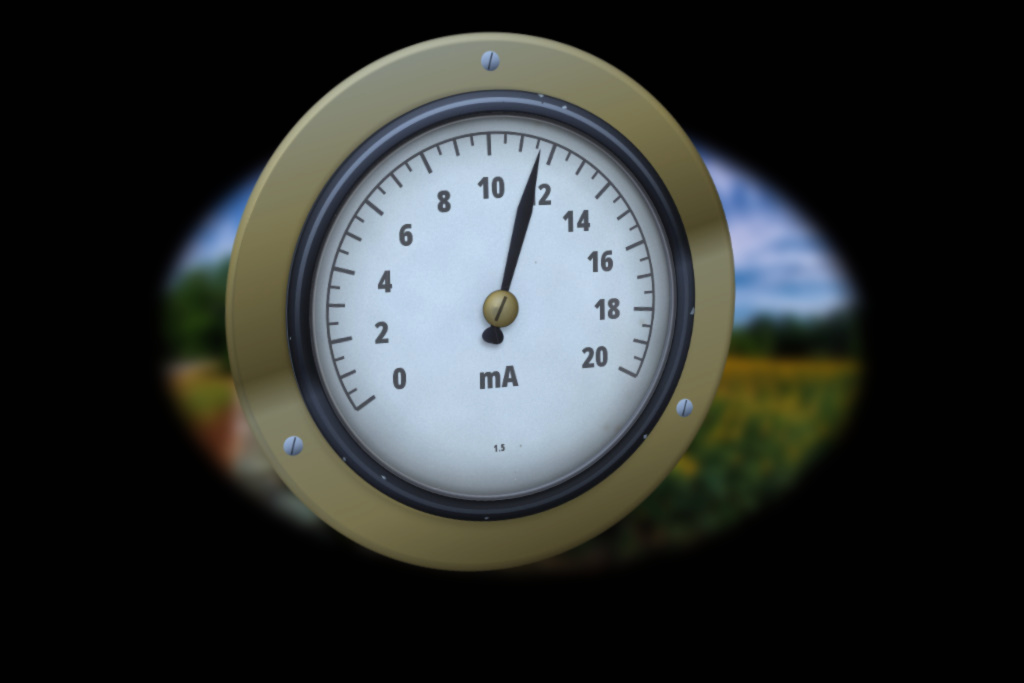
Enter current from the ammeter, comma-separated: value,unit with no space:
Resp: 11.5,mA
